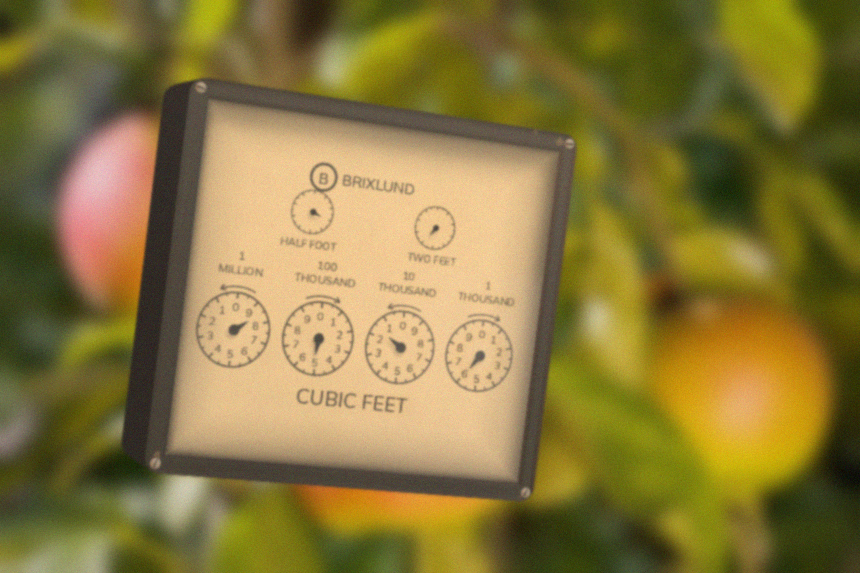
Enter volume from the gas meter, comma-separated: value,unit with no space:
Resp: 851600,ft³
